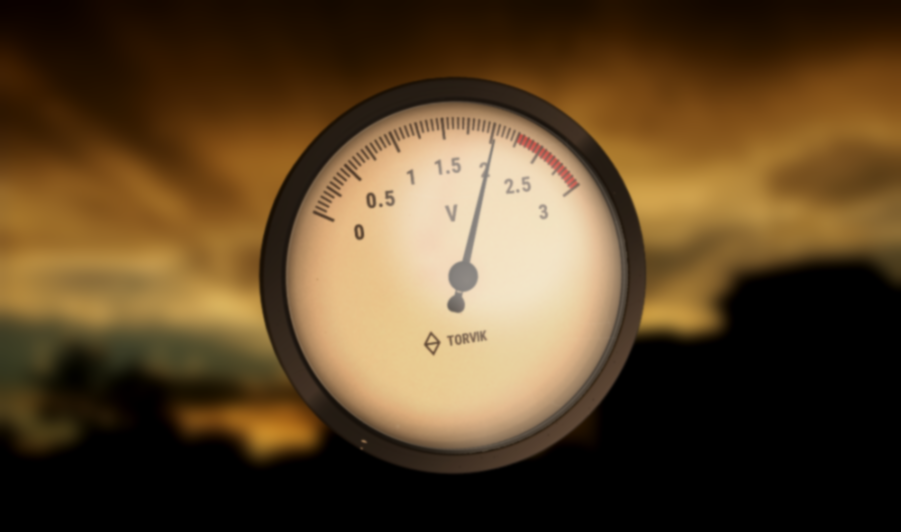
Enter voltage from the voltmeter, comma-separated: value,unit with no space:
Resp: 2,V
